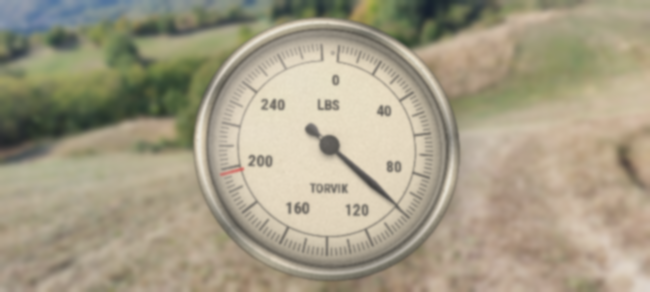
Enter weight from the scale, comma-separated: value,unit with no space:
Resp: 100,lb
